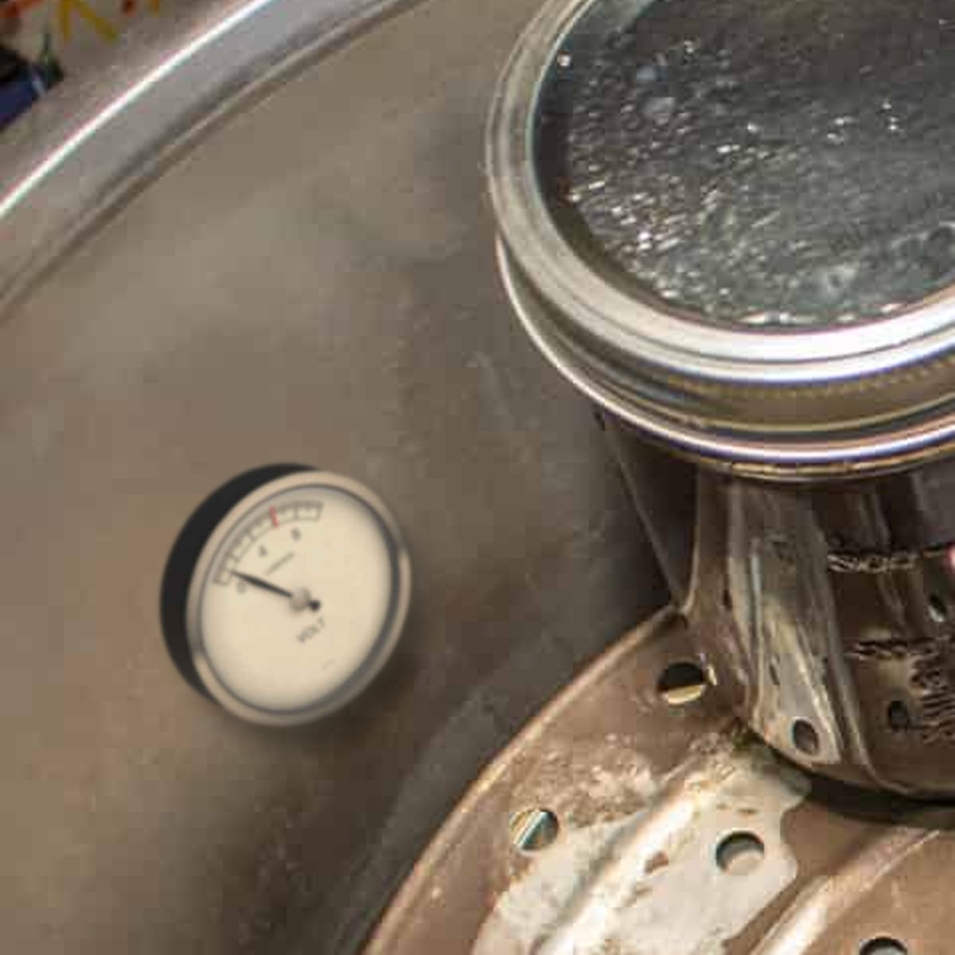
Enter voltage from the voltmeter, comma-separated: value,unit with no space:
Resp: 1,V
